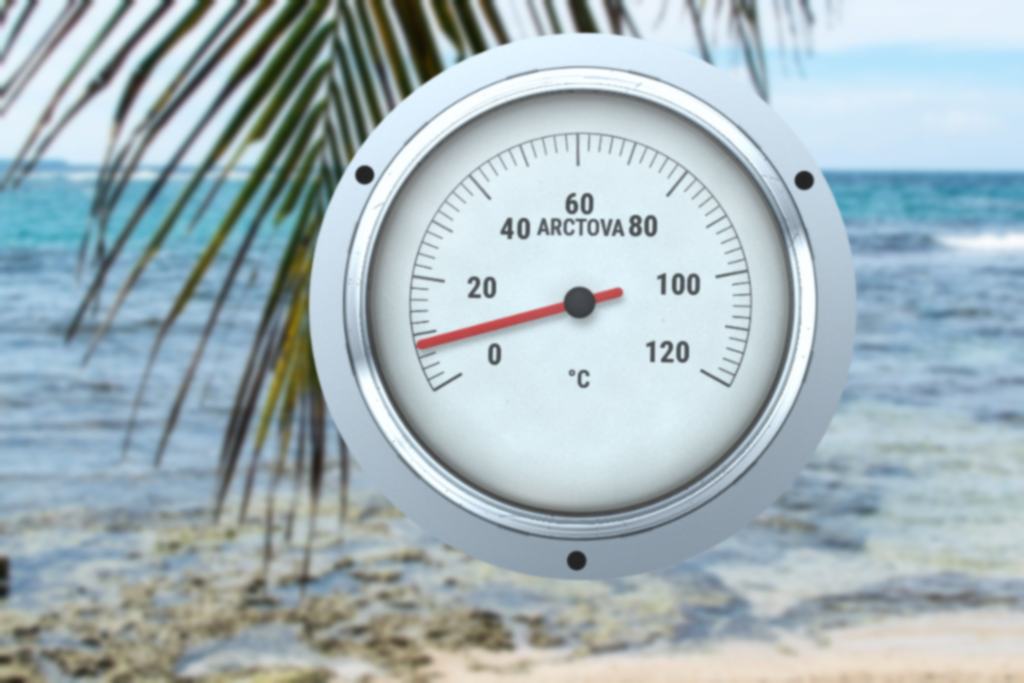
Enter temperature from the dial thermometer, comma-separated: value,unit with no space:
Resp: 8,°C
